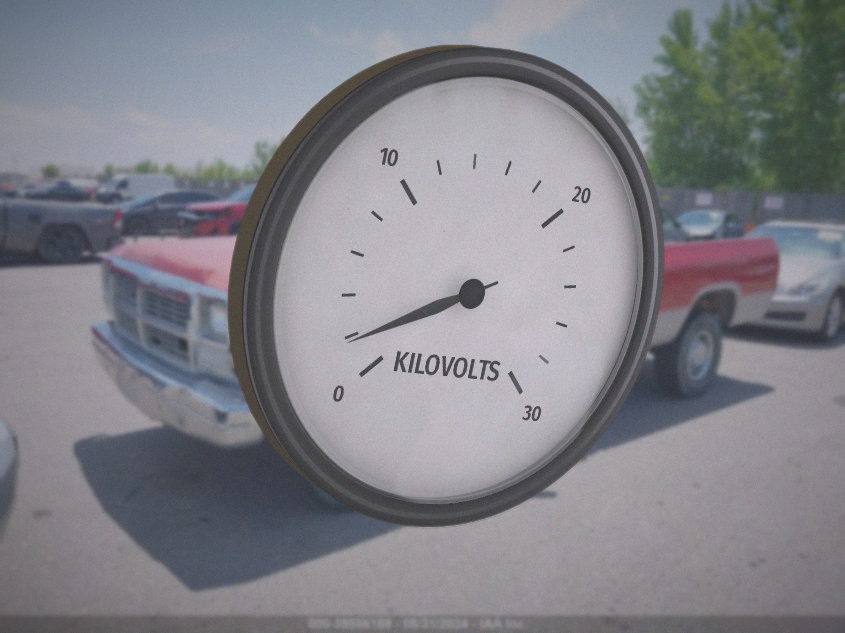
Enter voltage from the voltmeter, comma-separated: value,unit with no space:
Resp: 2,kV
